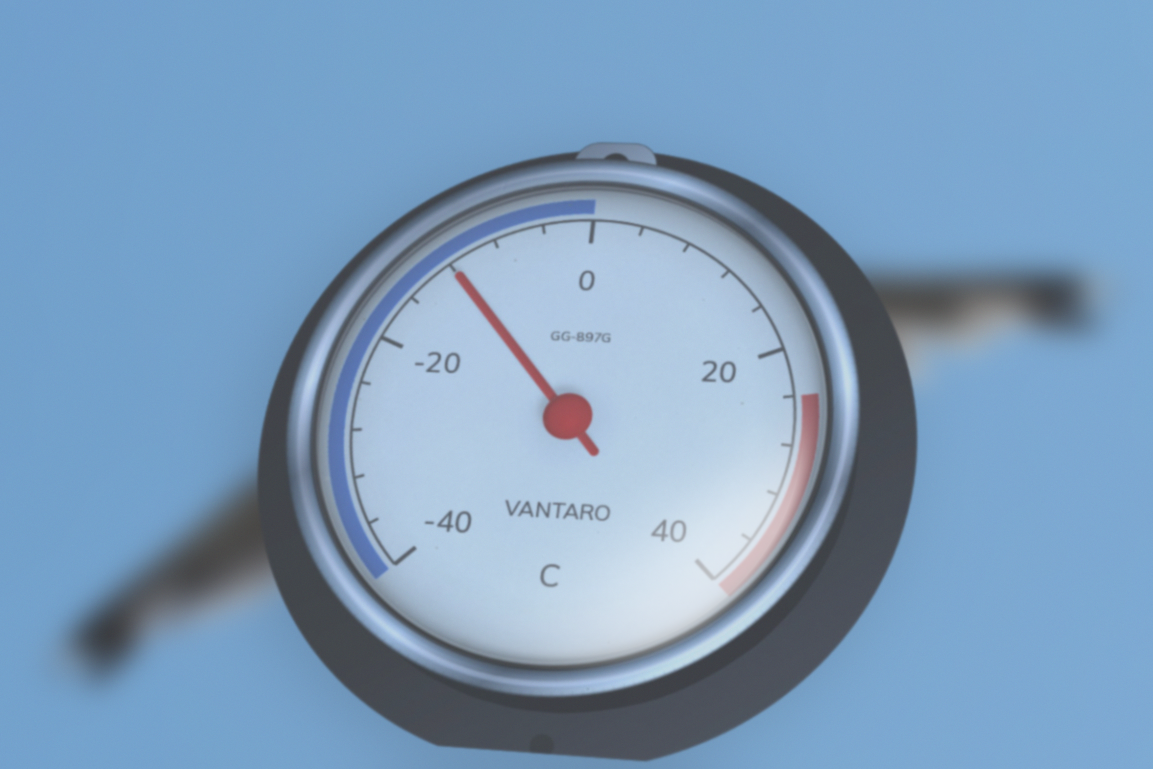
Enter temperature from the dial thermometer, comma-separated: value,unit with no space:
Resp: -12,°C
